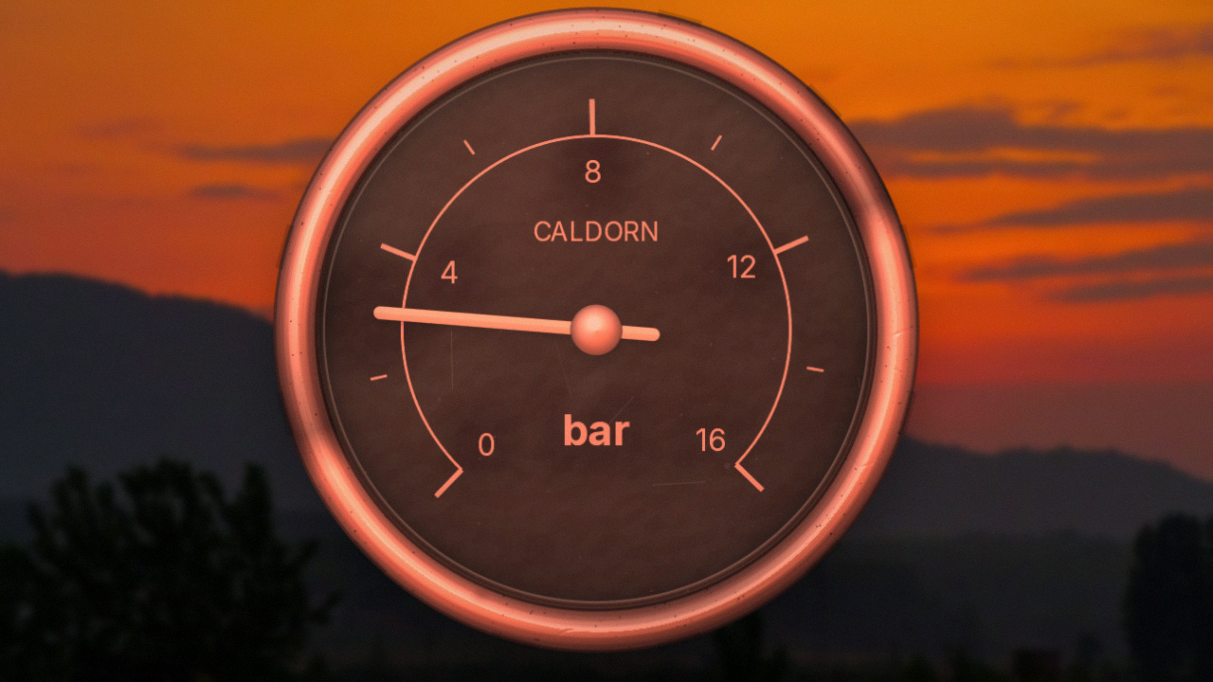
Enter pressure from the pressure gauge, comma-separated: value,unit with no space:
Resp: 3,bar
